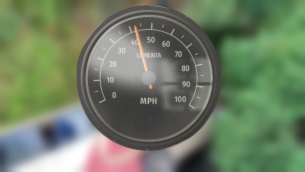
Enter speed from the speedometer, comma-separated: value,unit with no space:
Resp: 42.5,mph
